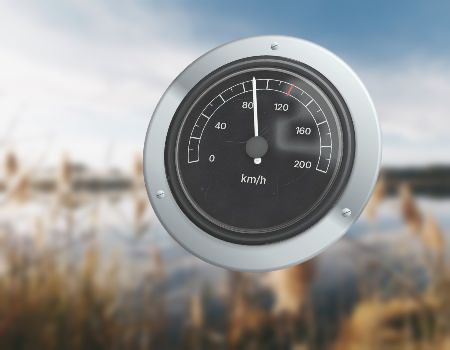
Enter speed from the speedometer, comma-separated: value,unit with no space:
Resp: 90,km/h
